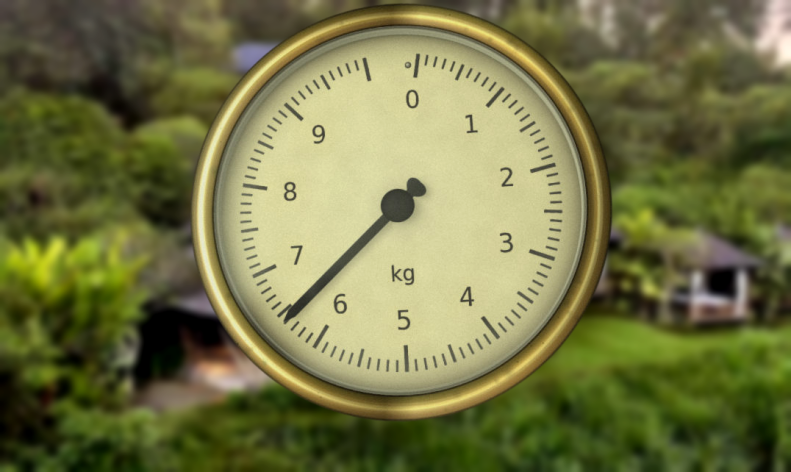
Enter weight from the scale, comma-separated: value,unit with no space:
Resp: 6.4,kg
